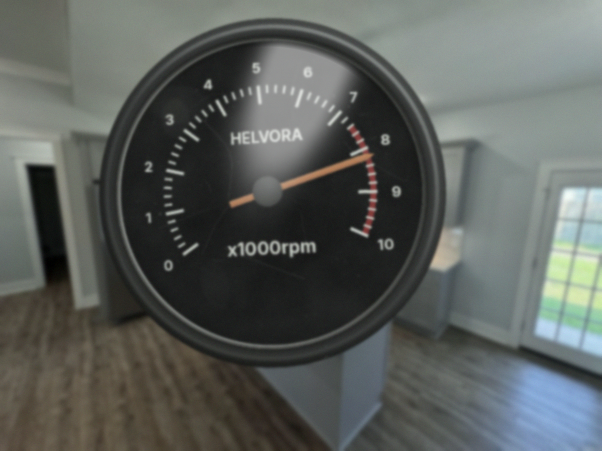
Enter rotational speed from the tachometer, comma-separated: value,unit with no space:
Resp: 8200,rpm
